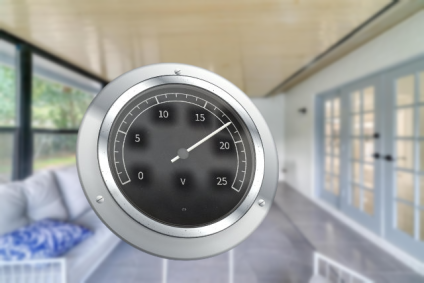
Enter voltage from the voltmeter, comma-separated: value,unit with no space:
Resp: 18,V
